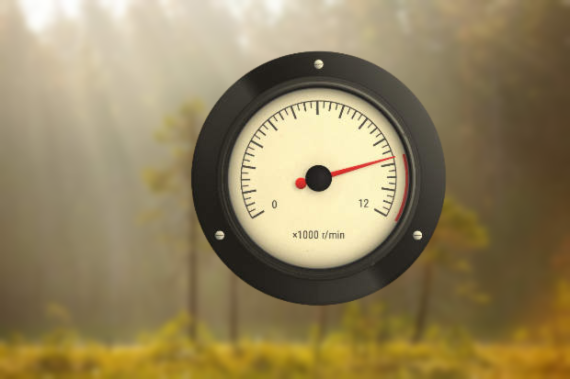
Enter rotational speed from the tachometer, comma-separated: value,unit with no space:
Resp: 9750,rpm
